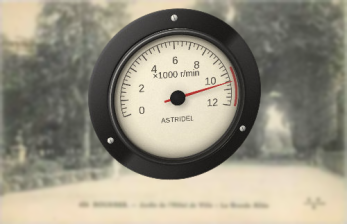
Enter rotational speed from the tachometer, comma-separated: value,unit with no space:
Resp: 10500,rpm
